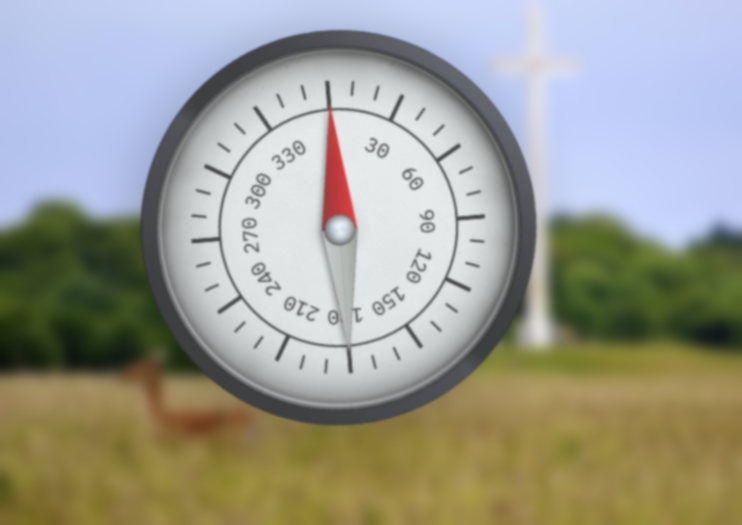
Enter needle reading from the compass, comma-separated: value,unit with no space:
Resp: 0,°
